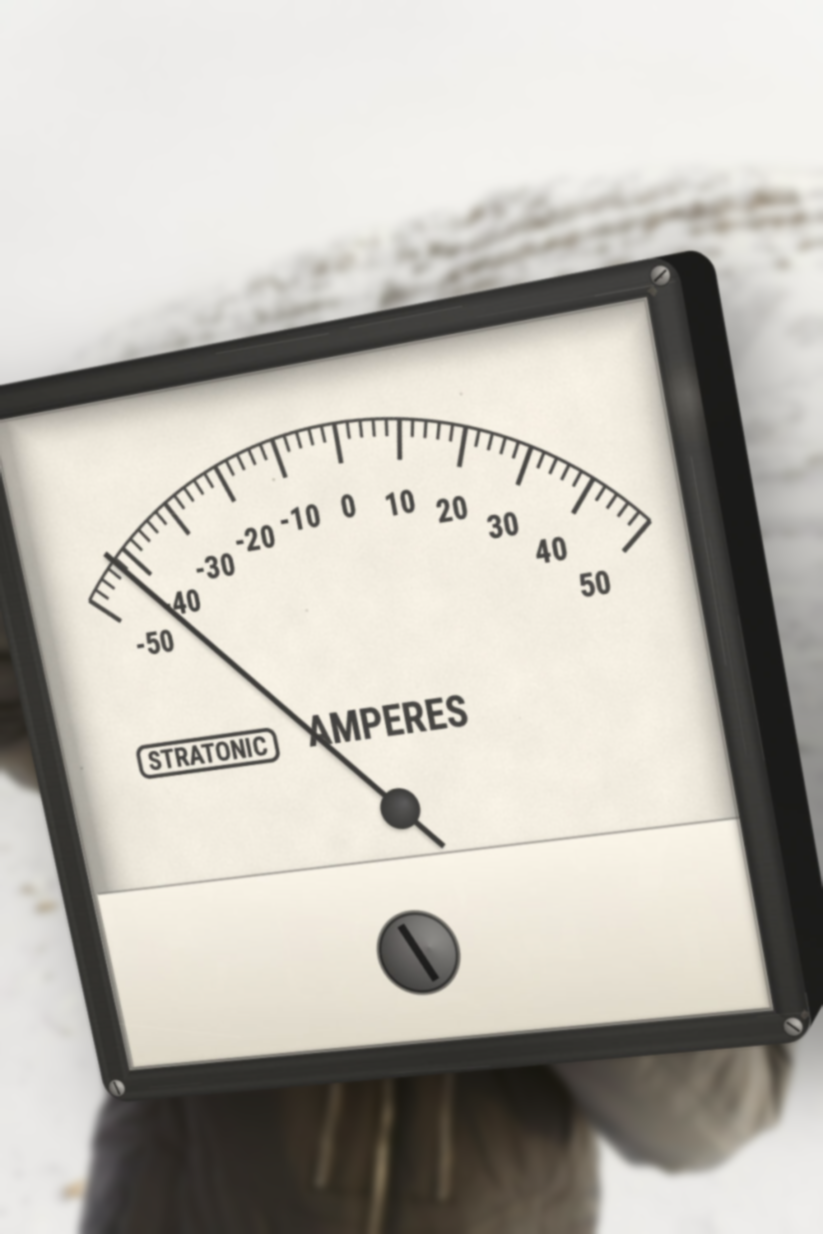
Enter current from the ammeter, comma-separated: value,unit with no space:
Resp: -42,A
